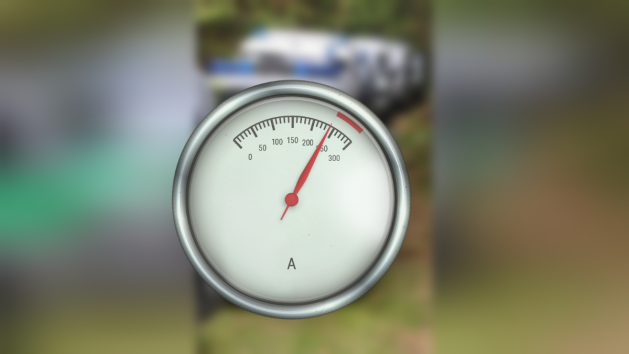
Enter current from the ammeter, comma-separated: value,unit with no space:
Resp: 240,A
